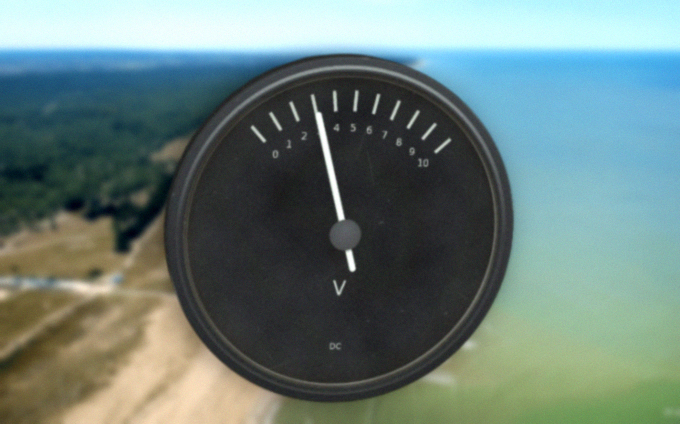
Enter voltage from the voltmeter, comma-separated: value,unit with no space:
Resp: 3,V
